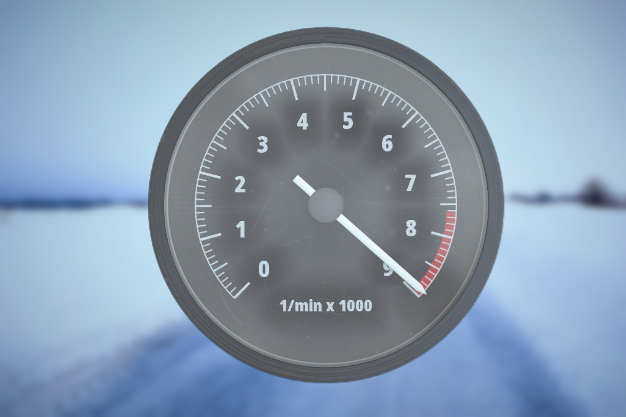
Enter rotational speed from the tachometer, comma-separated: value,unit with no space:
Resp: 8900,rpm
